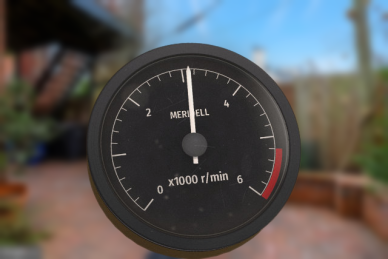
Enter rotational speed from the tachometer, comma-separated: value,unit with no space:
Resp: 3100,rpm
